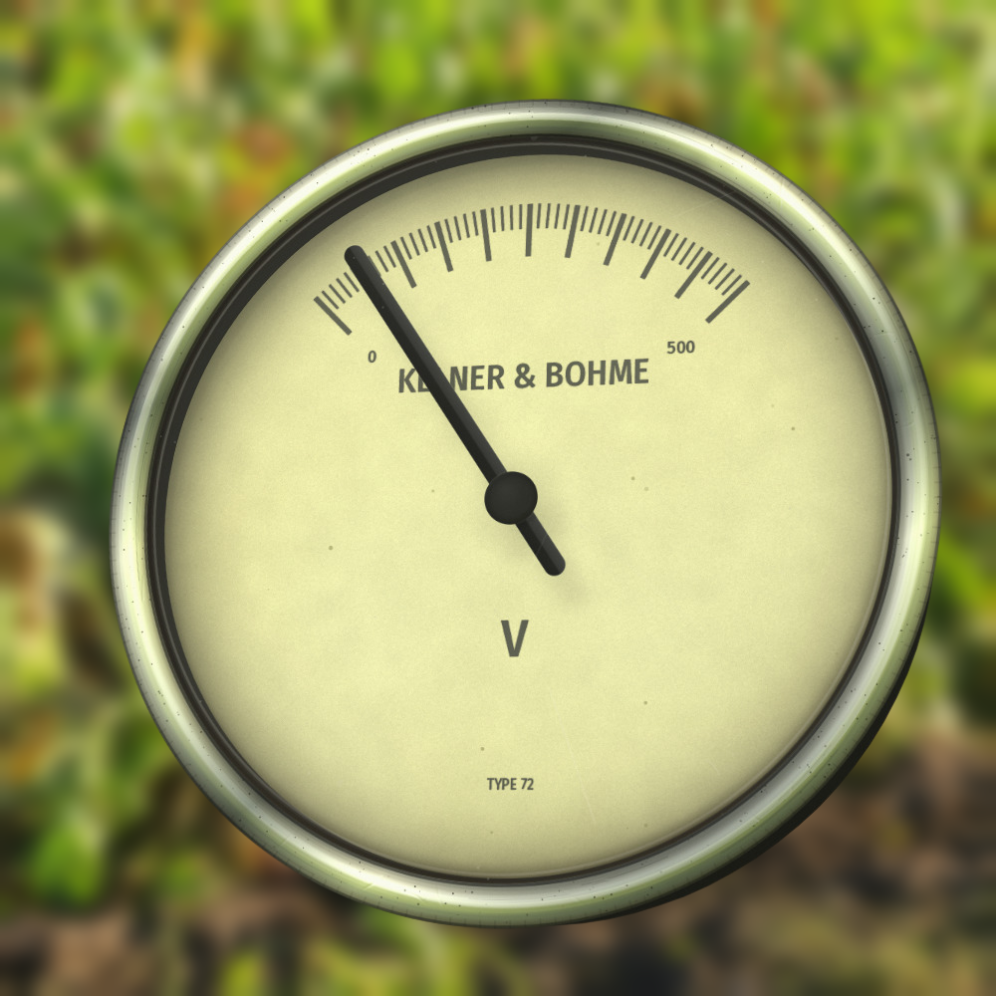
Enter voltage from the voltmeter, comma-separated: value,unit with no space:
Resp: 60,V
